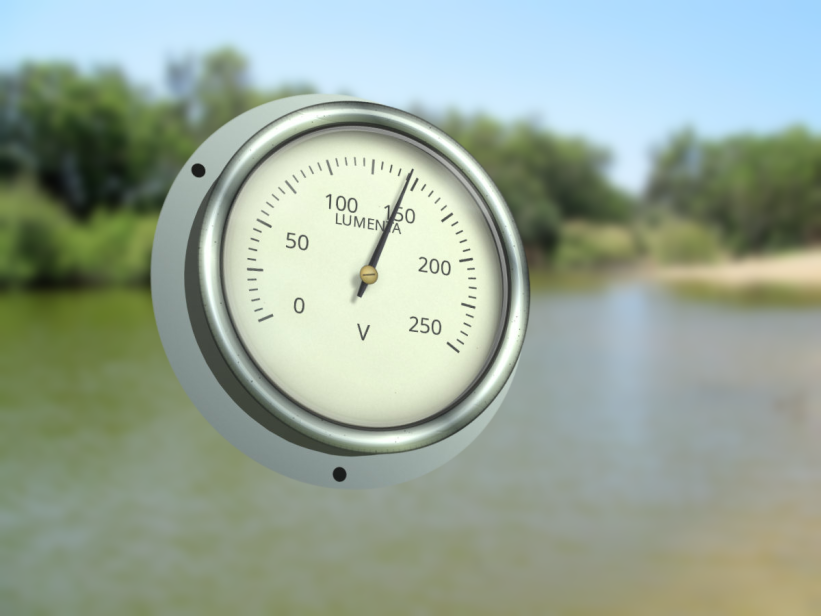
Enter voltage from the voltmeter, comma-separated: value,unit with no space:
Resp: 145,V
